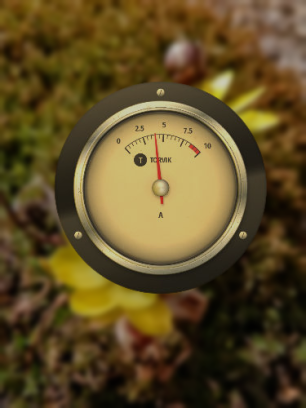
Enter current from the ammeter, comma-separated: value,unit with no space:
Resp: 4,A
